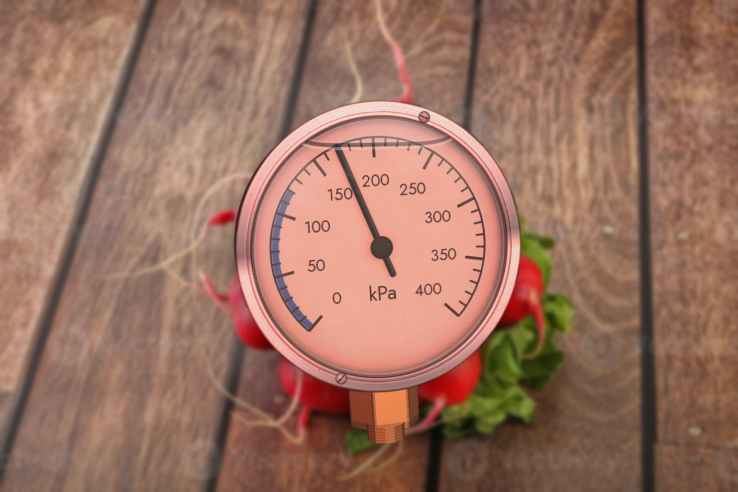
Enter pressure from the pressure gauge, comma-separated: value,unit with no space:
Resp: 170,kPa
